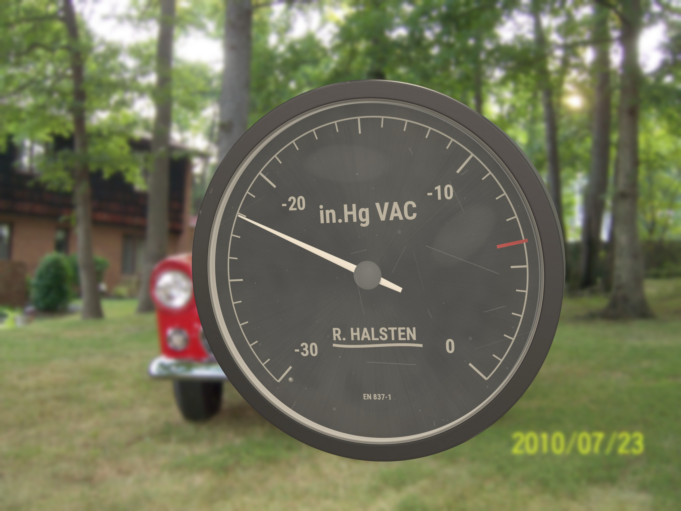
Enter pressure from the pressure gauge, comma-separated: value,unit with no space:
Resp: -22,inHg
